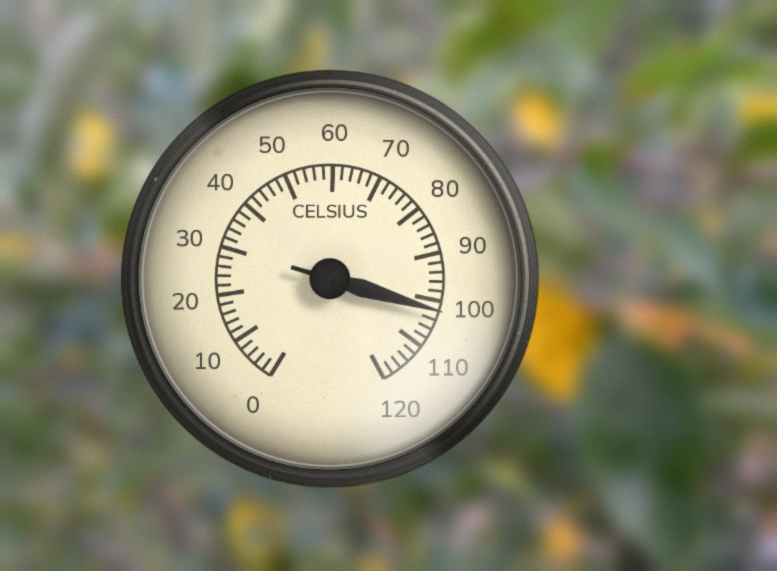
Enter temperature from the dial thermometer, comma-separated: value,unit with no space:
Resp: 102,°C
